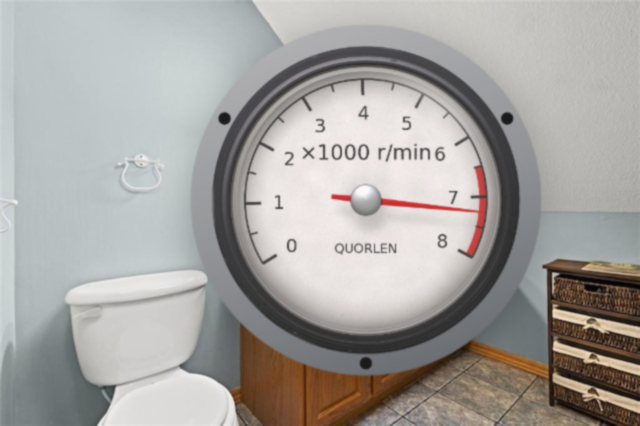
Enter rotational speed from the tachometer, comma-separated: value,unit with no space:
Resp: 7250,rpm
